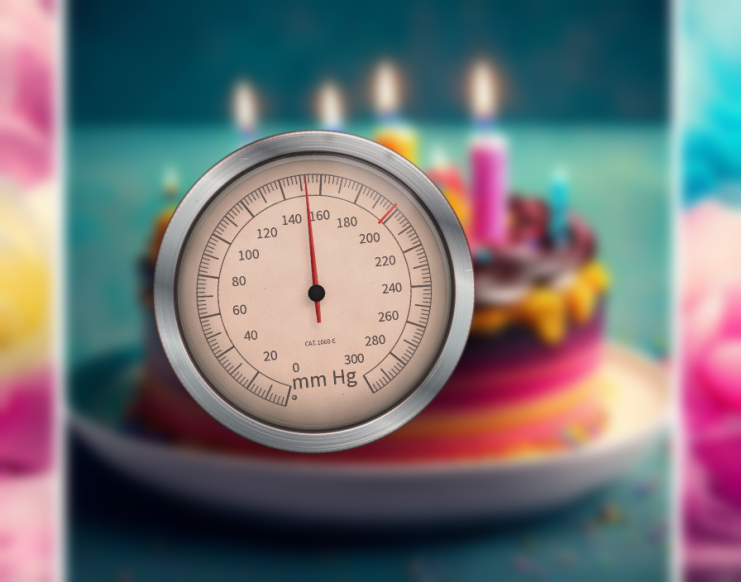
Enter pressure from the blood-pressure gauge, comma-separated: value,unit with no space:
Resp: 152,mmHg
